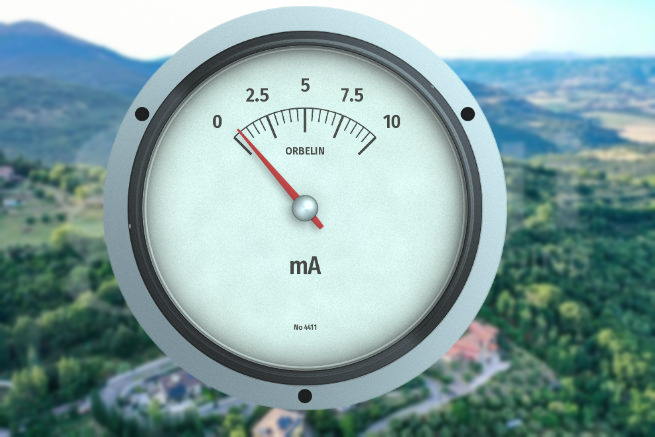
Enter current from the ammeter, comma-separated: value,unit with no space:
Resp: 0.5,mA
